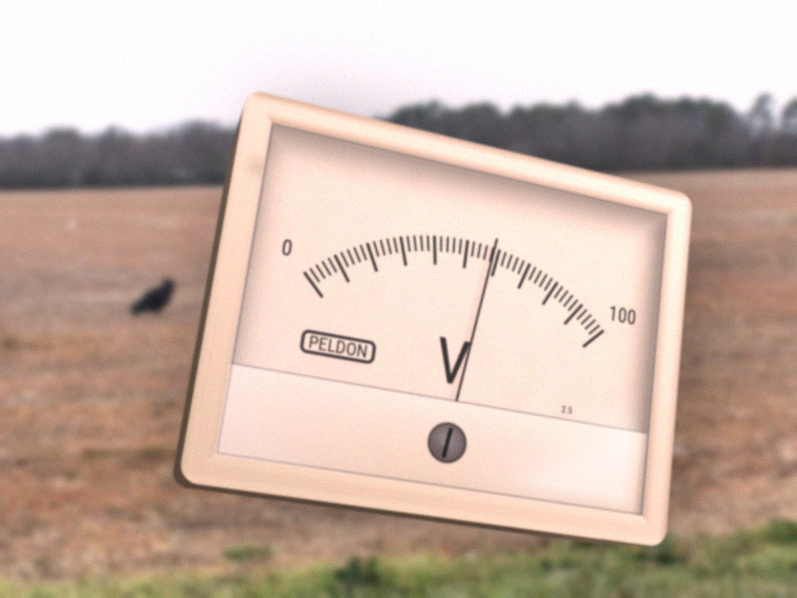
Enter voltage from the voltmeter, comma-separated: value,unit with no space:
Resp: 58,V
